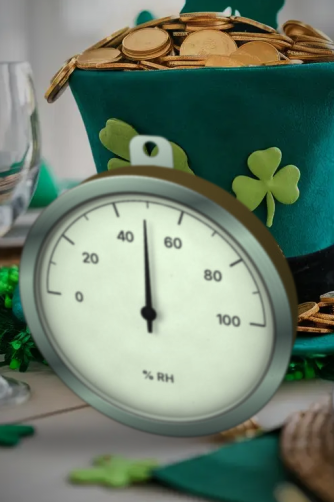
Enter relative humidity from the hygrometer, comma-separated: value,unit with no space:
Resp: 50,%
